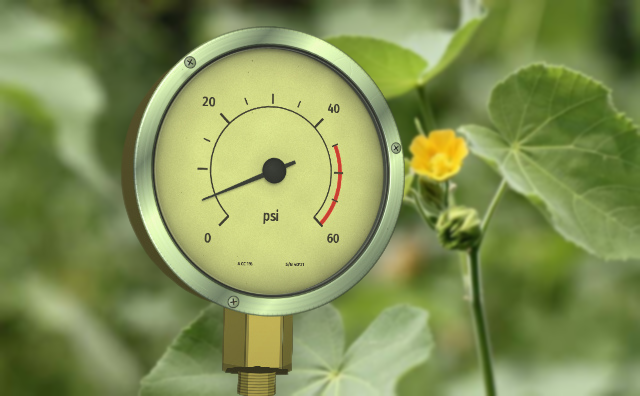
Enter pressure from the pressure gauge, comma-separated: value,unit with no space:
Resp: 5,psi
